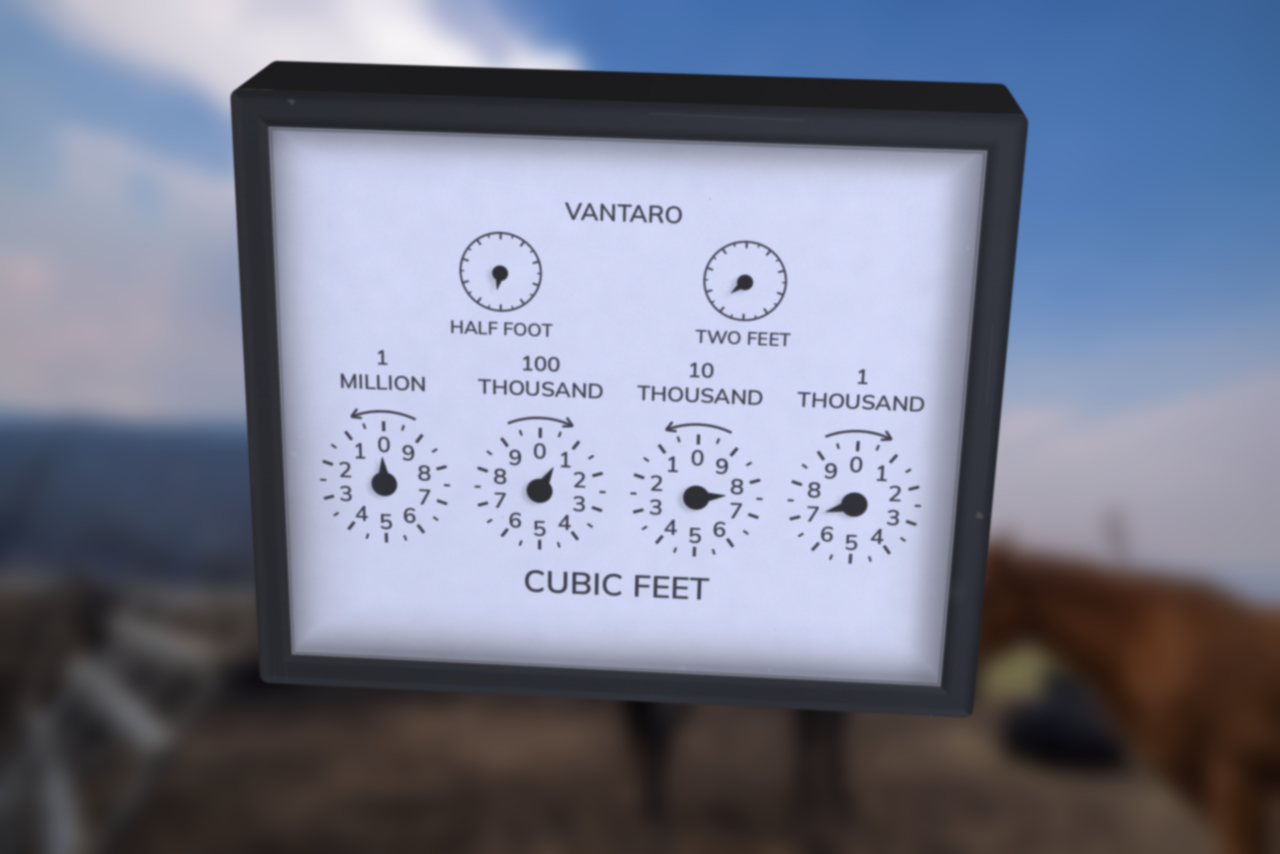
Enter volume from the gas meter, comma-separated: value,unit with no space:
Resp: 7700,ft³
